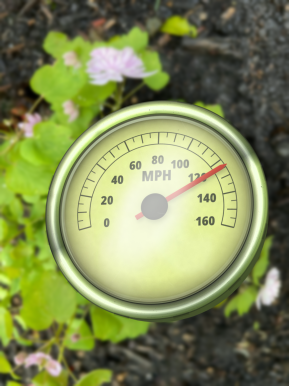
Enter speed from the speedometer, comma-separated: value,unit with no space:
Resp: 125,mph
